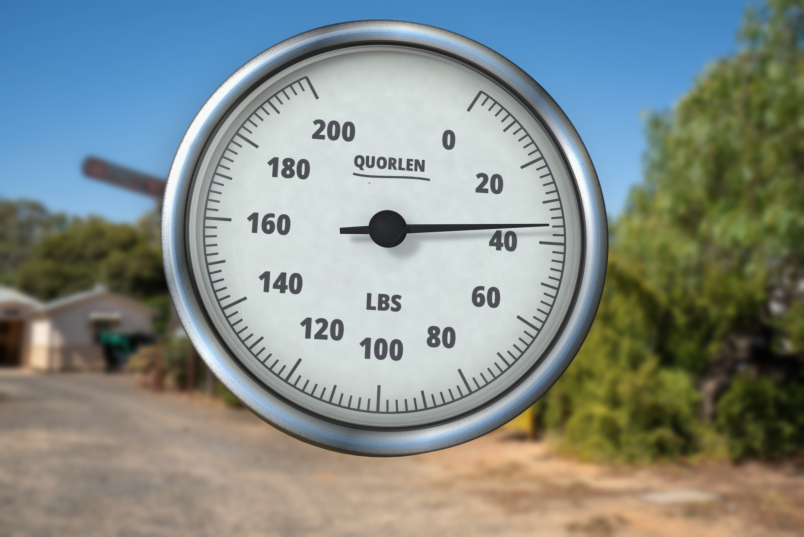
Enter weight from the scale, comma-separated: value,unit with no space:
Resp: 36,lb
